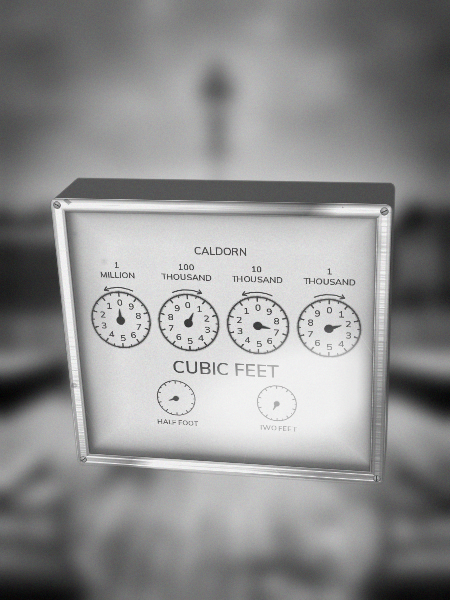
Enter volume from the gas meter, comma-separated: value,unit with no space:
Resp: 7200,ft³
